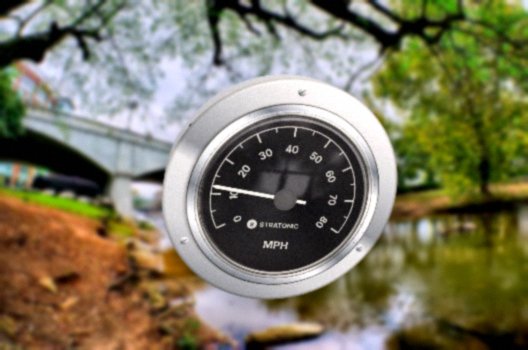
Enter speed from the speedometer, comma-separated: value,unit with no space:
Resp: 12.5,mph
